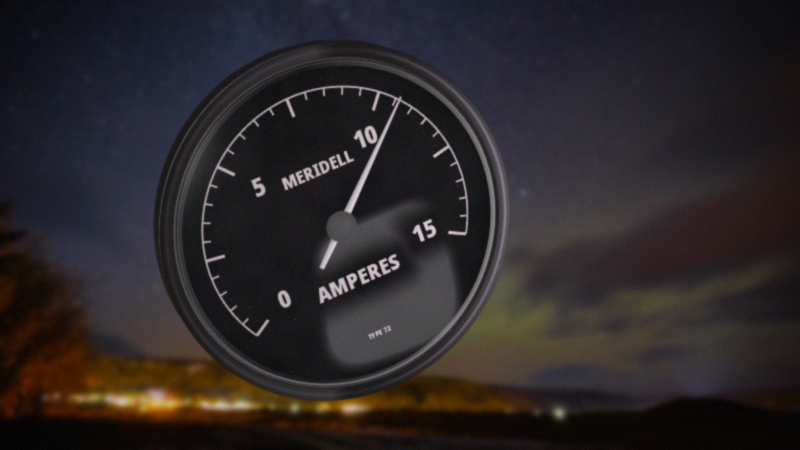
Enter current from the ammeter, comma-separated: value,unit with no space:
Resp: 10.5,A
